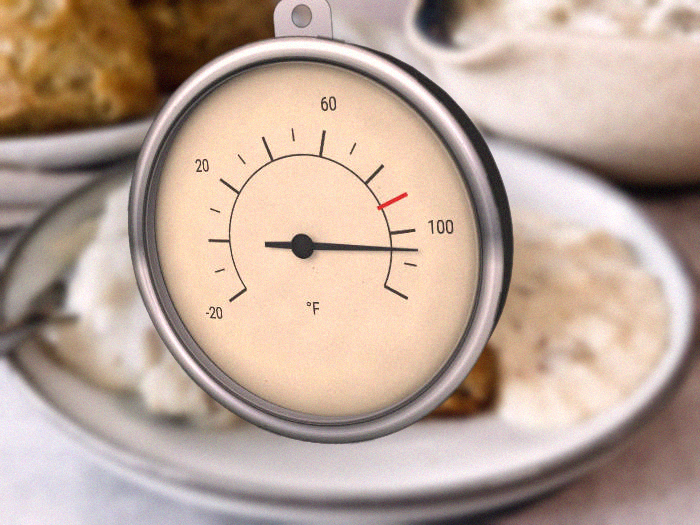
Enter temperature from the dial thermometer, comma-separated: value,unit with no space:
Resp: 105,°F
